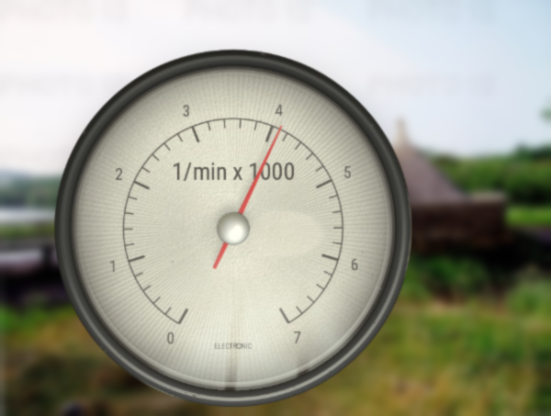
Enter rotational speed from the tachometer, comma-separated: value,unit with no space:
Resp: 4100,rpm
